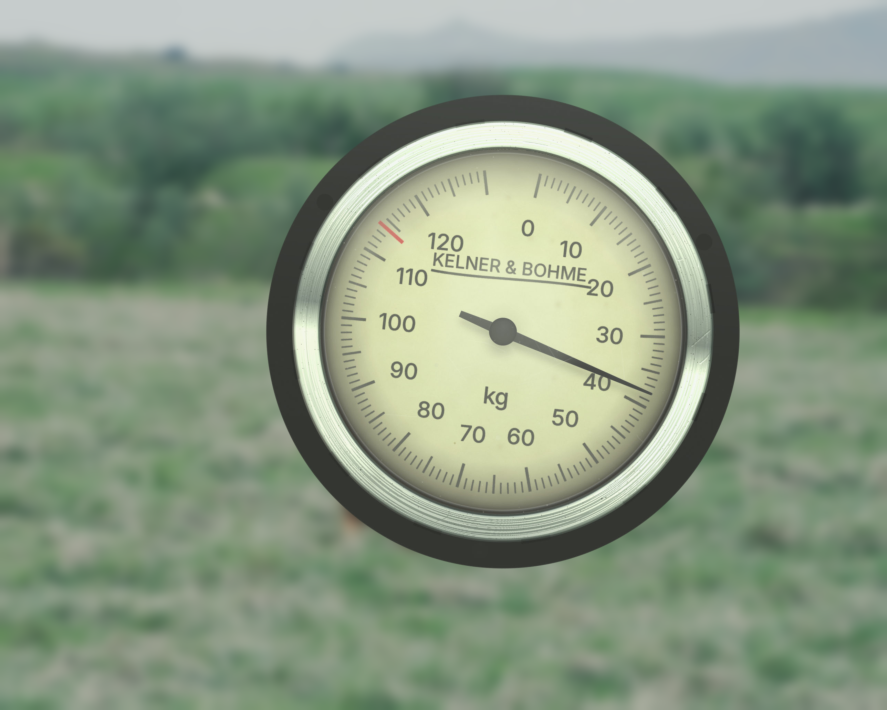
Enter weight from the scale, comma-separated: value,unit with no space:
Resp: 38,kg
